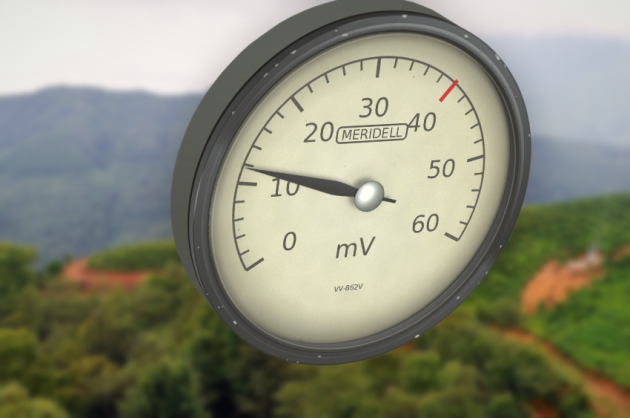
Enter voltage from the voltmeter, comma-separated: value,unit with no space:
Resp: 12,mV
